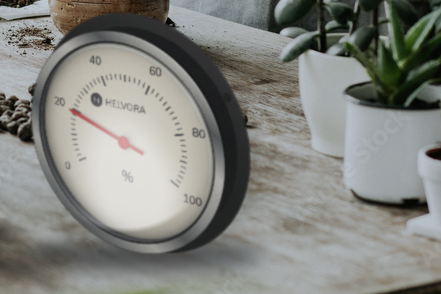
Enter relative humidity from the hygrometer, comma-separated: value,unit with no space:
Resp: 20,%
